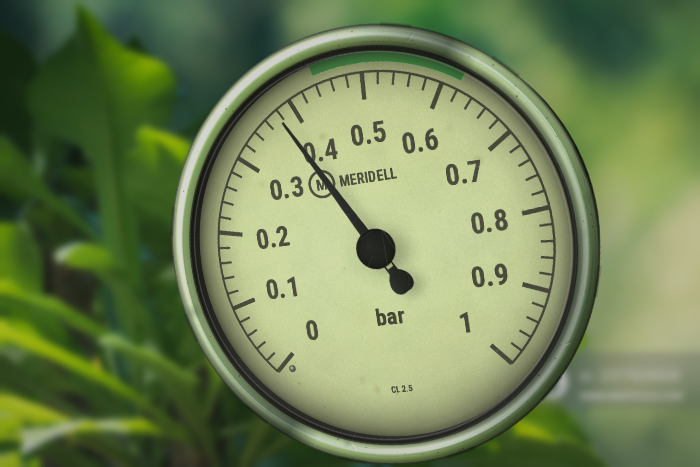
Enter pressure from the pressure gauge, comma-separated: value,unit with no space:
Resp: 0.38,bar
